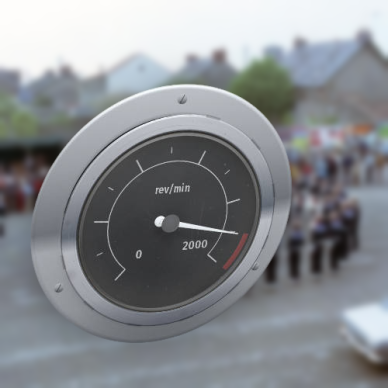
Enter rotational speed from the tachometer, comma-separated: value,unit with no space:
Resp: 1800,rpm
